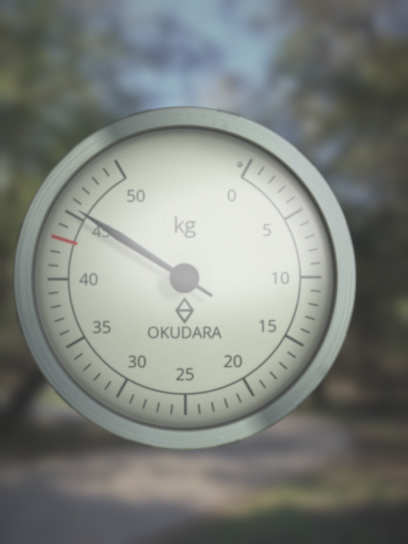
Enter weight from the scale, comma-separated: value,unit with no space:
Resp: 45.5,kg
